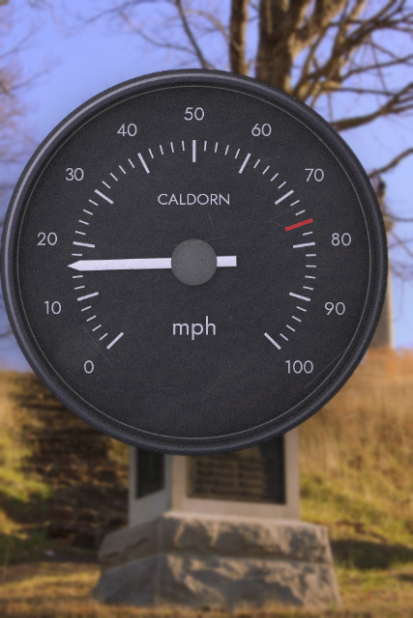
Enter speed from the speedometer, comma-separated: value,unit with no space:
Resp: 16,mph
